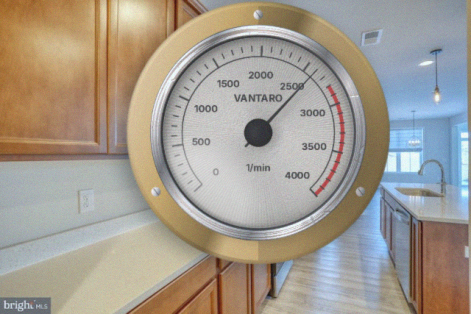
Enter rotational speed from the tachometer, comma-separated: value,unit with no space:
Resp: 2600,rpm
